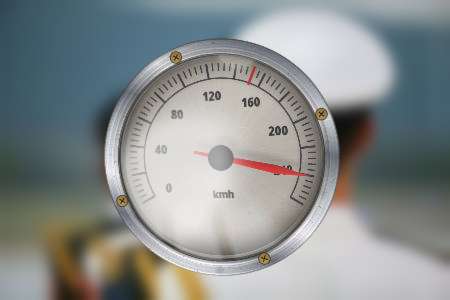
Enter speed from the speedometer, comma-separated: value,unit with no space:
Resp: 240,km/h
